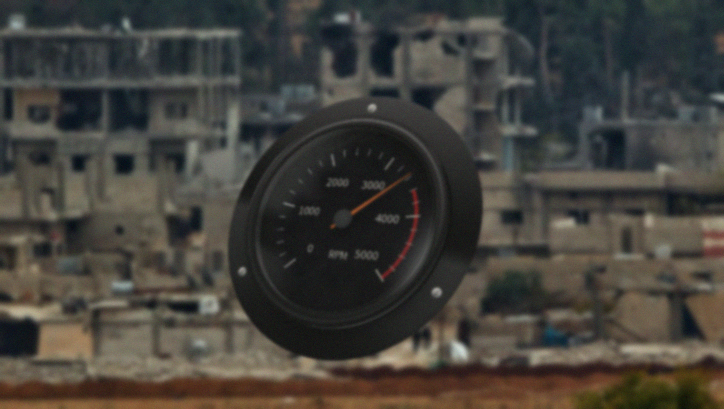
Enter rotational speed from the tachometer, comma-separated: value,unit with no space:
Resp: 3400,rpm
